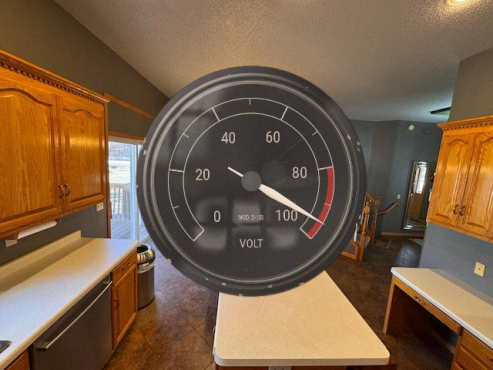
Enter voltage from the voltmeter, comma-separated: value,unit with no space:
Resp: 95,V
